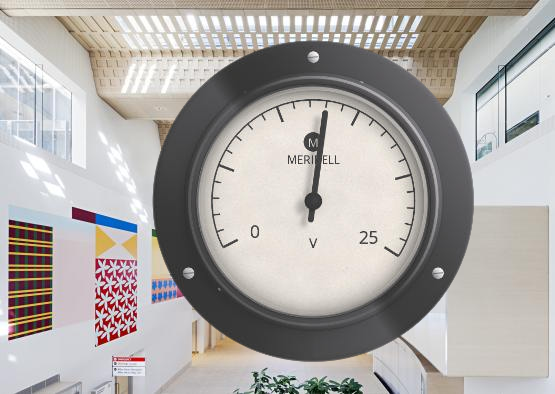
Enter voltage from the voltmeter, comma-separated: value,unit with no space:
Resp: 13,V
